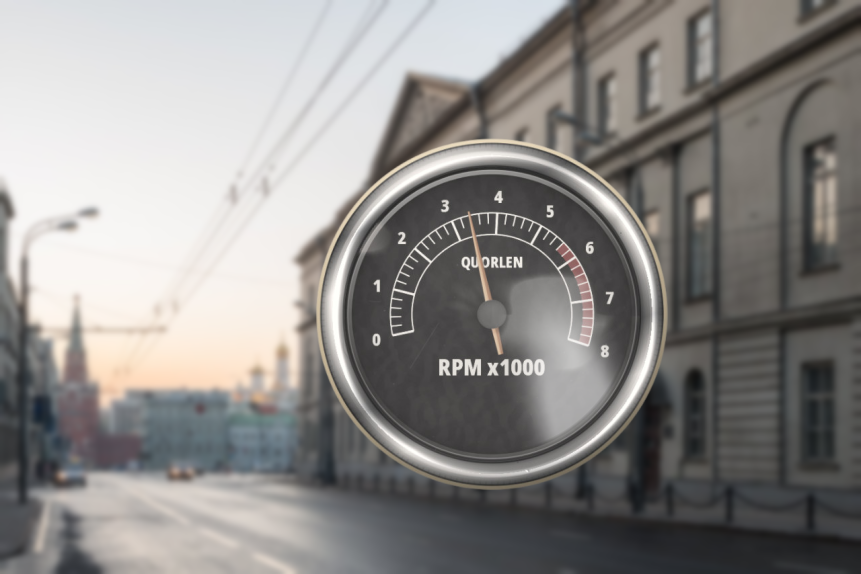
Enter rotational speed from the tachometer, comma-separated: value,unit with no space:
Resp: 3400,rpm
